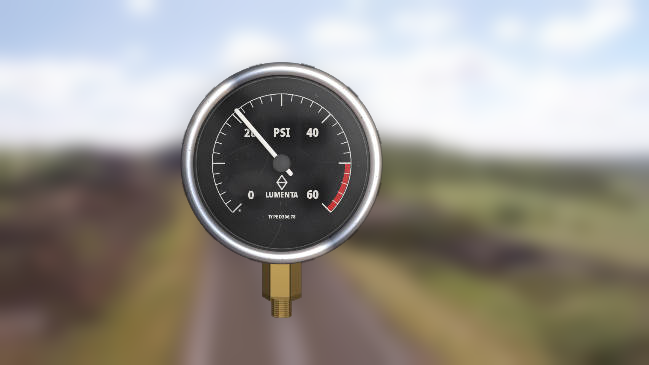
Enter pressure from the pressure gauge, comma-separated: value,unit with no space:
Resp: 21,psi
